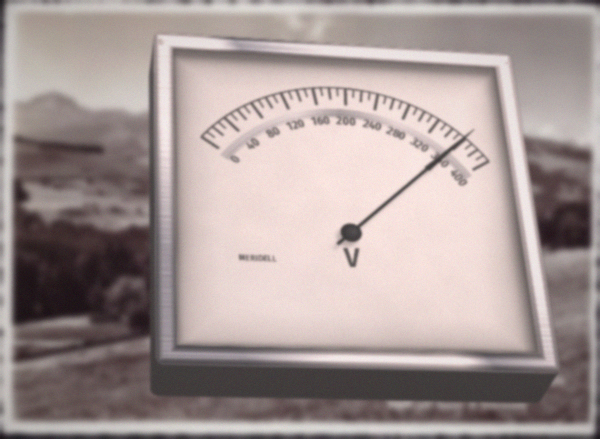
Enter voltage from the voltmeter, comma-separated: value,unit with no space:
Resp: 360,V
